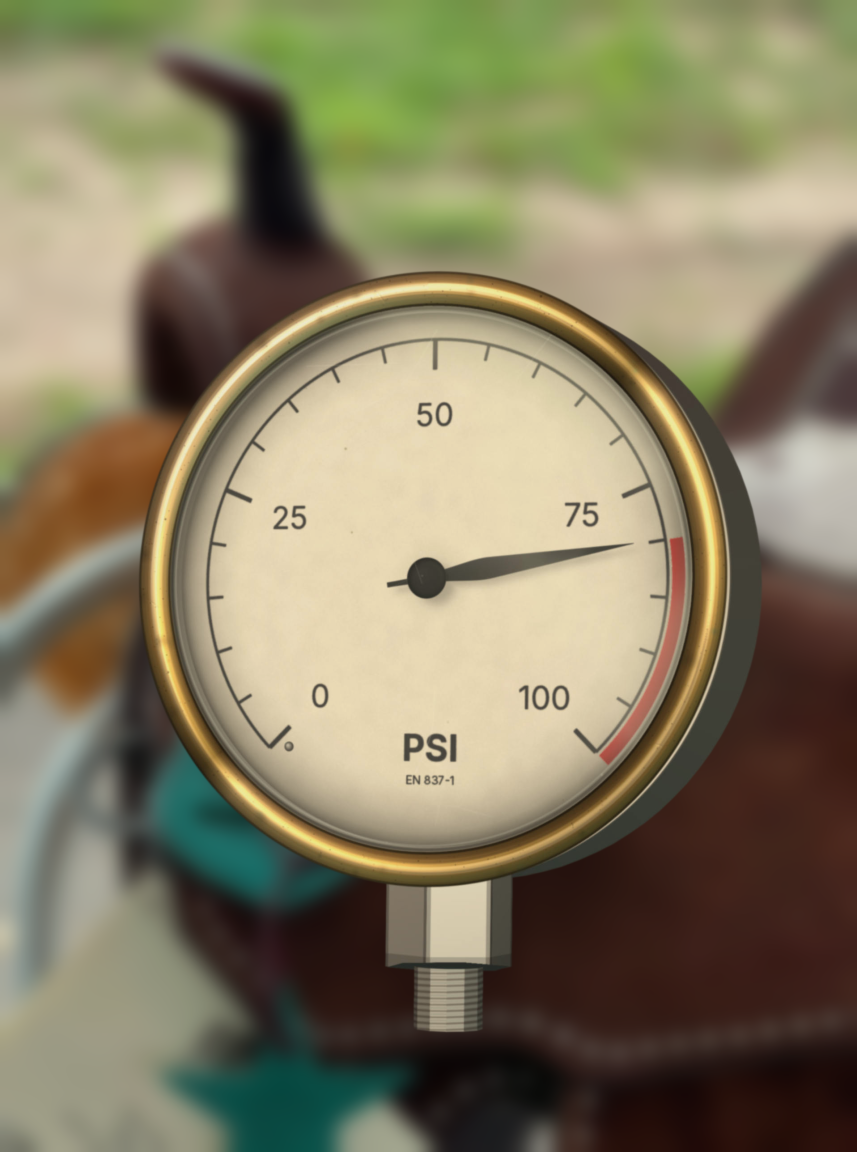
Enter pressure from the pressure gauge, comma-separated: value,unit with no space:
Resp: 80,psi
